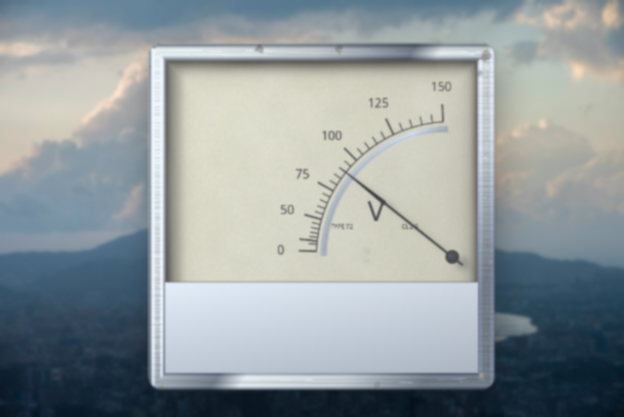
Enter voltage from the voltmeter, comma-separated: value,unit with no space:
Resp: 90,V
